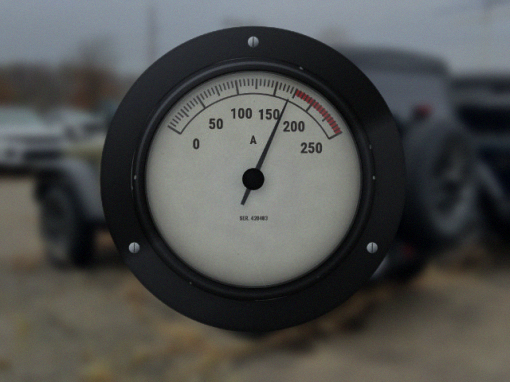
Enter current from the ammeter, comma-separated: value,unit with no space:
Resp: 170,A
